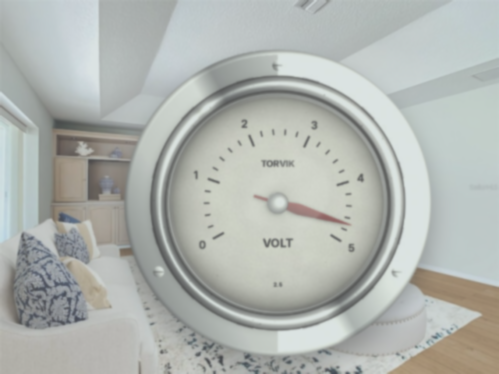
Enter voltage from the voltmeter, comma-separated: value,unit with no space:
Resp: 4.7,V
